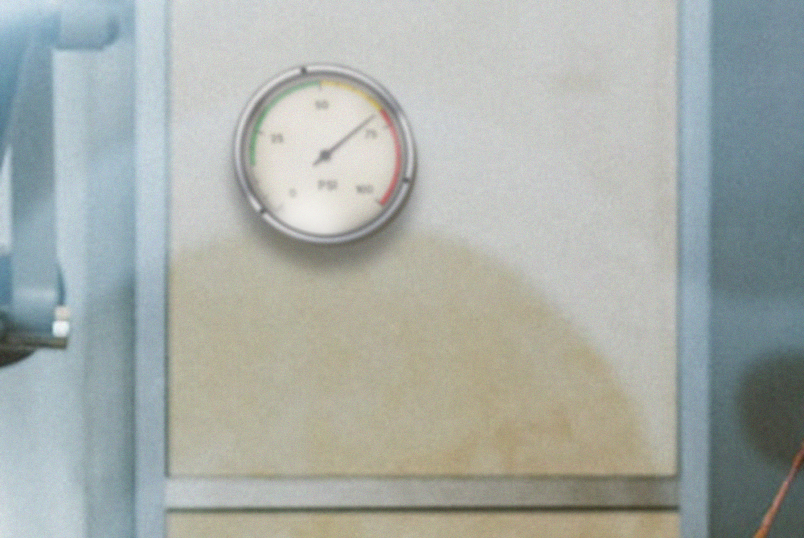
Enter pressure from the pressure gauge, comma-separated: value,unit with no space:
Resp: 70,psi
